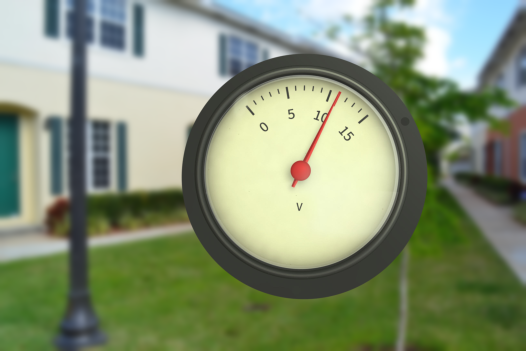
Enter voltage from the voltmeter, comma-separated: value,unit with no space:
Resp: 11,V
